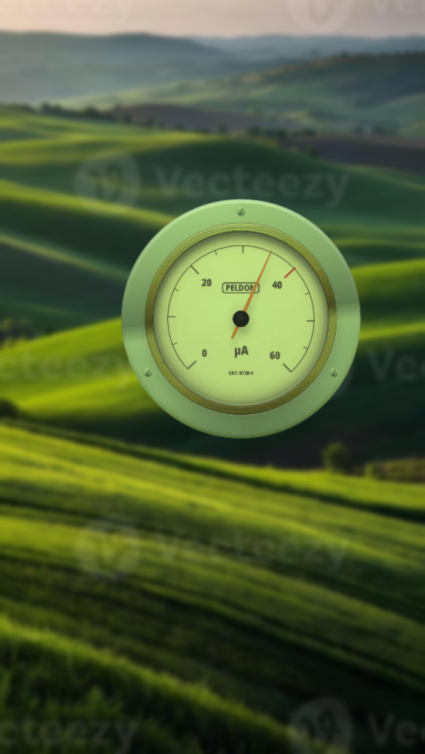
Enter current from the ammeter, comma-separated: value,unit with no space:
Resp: 35,µA
